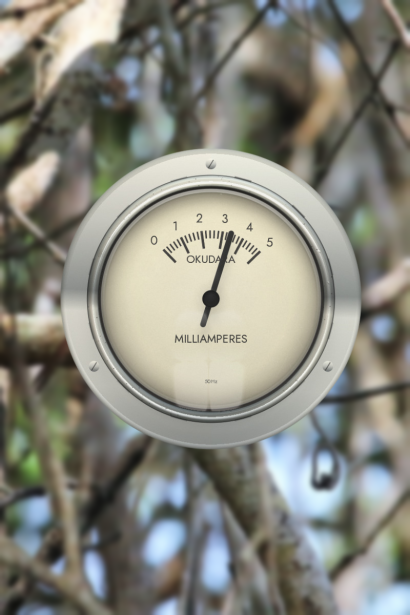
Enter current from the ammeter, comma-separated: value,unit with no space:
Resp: 3.4,mA
